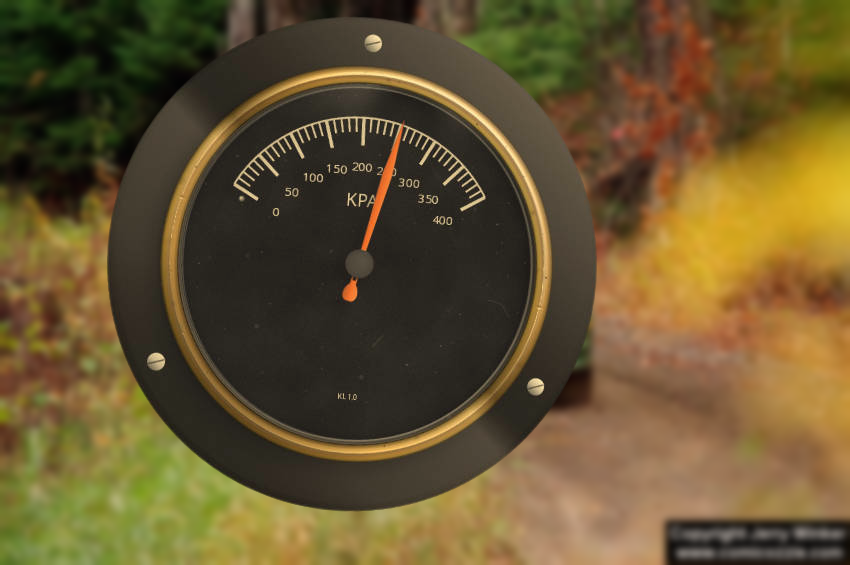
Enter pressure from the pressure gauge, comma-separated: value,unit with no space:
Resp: 250,kPa
